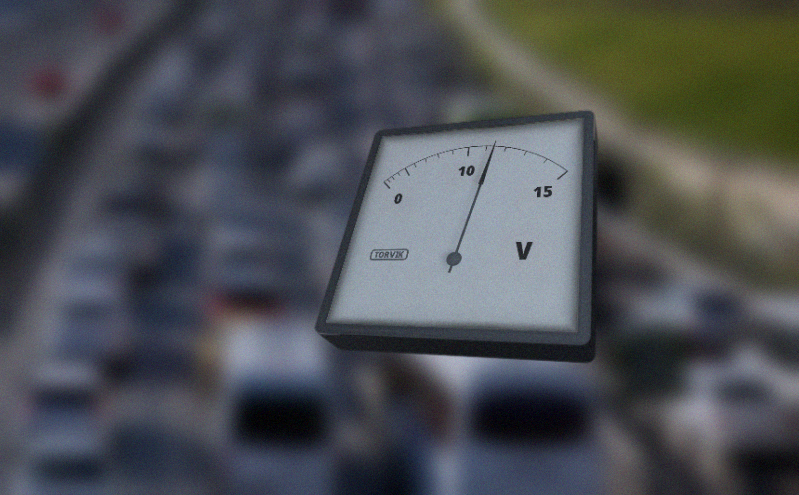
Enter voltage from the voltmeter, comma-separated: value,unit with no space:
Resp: 11.5,V
